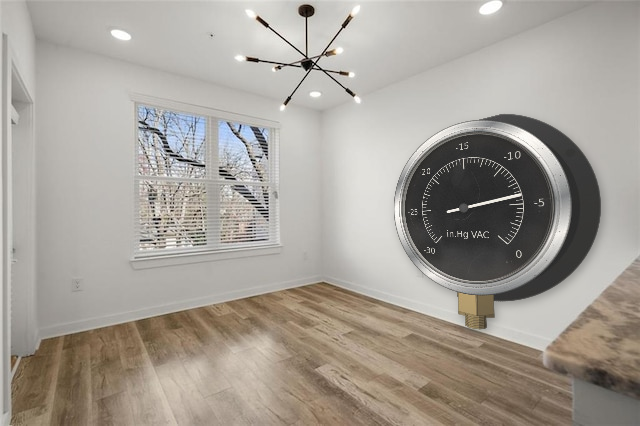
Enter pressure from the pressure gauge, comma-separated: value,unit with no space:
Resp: -6,inHg
